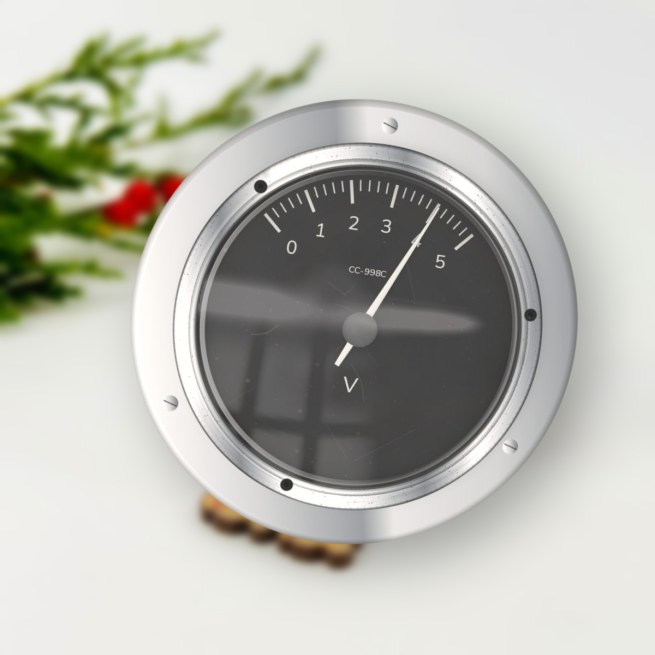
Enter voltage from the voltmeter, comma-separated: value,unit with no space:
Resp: 4,V
